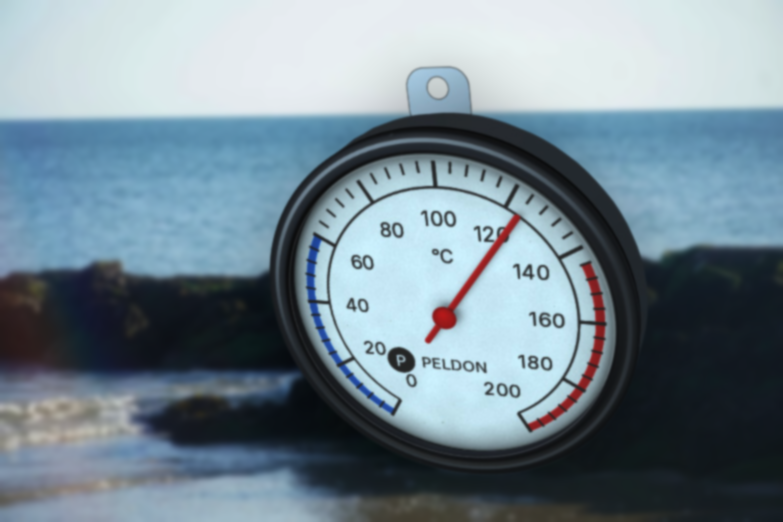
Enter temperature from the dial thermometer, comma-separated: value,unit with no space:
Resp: 124,°C
